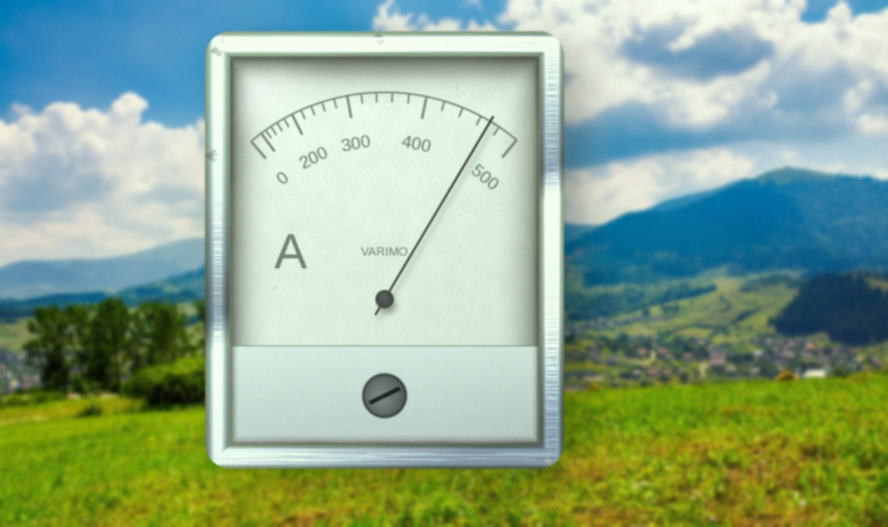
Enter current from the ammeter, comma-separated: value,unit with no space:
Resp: 470,A
